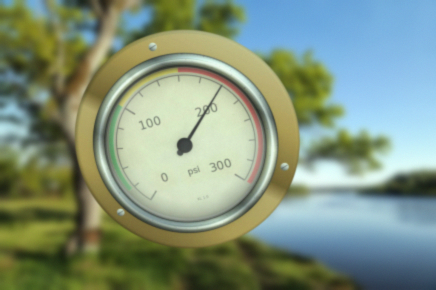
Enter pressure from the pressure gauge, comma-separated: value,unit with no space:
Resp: 200,psi
